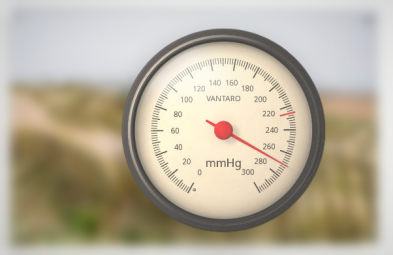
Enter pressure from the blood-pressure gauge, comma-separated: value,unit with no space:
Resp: 270,mmHg
